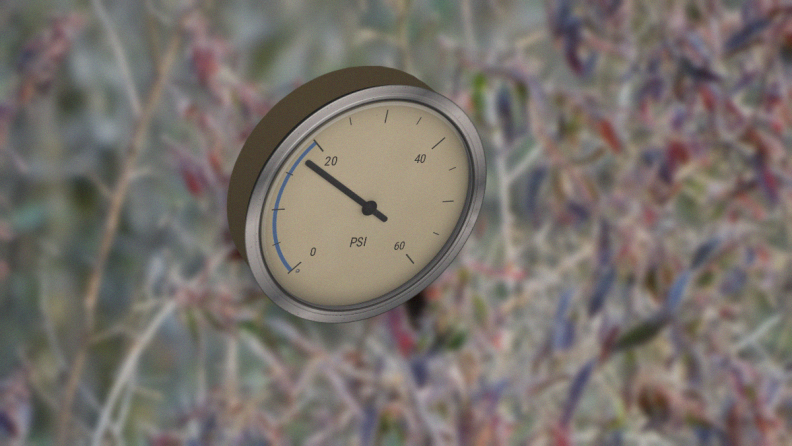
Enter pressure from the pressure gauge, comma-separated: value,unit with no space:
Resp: 17.5,psi
